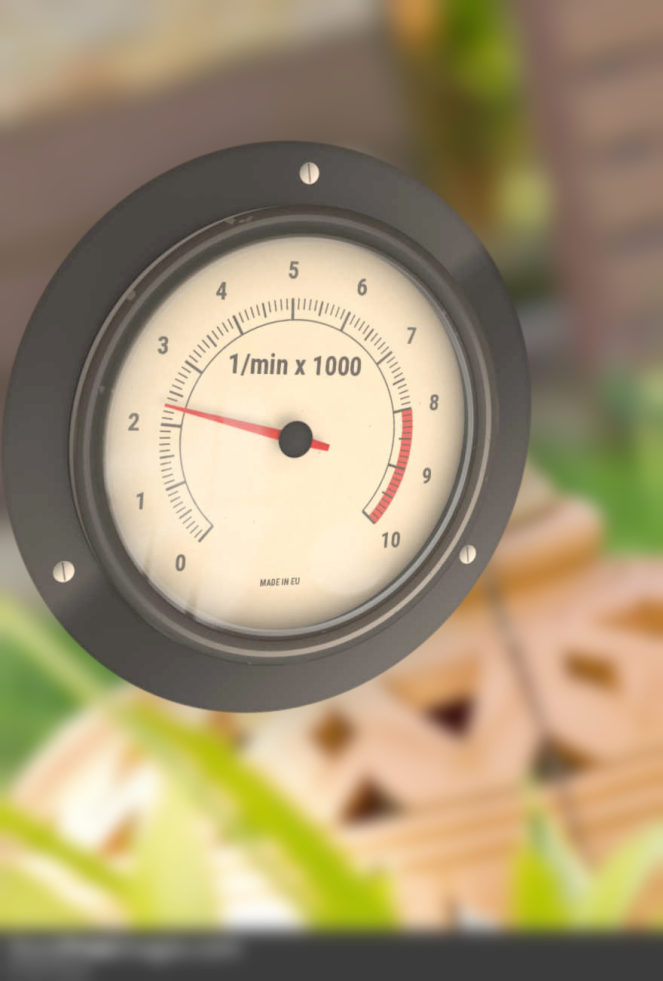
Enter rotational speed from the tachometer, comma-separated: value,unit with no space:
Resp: 2300,rpm
